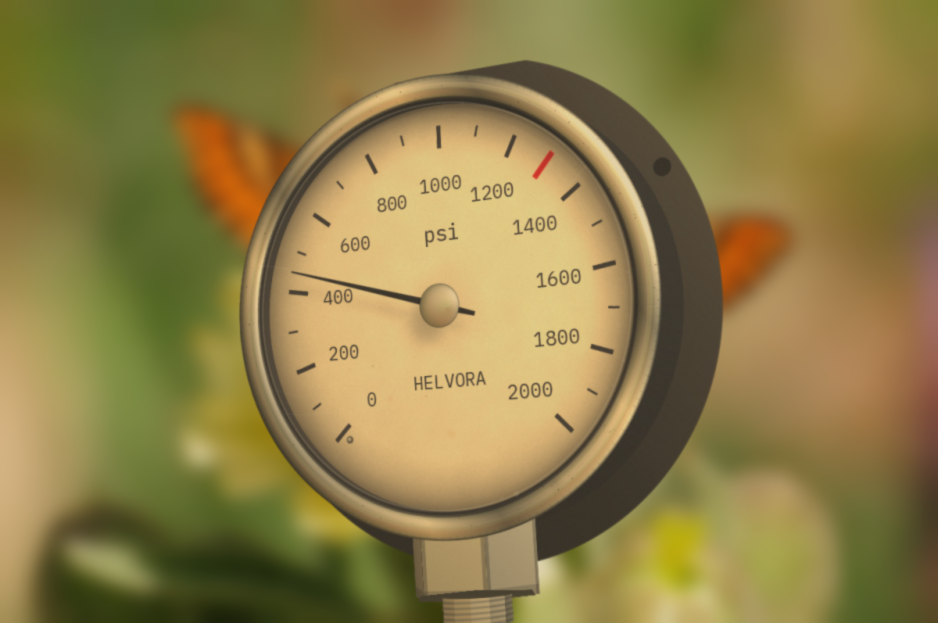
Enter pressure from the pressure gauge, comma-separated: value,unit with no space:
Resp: 450,psi
